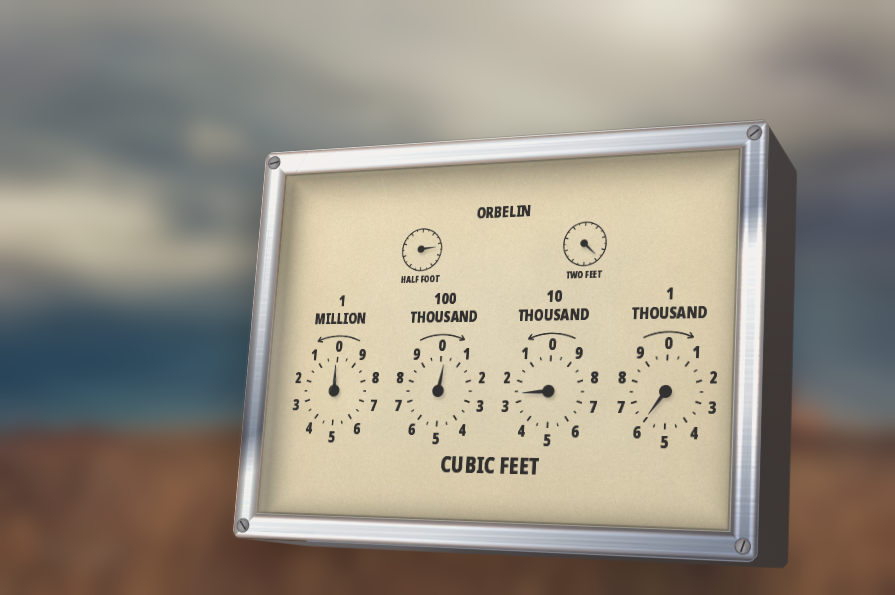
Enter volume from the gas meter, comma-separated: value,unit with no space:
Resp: 2600,ft³
